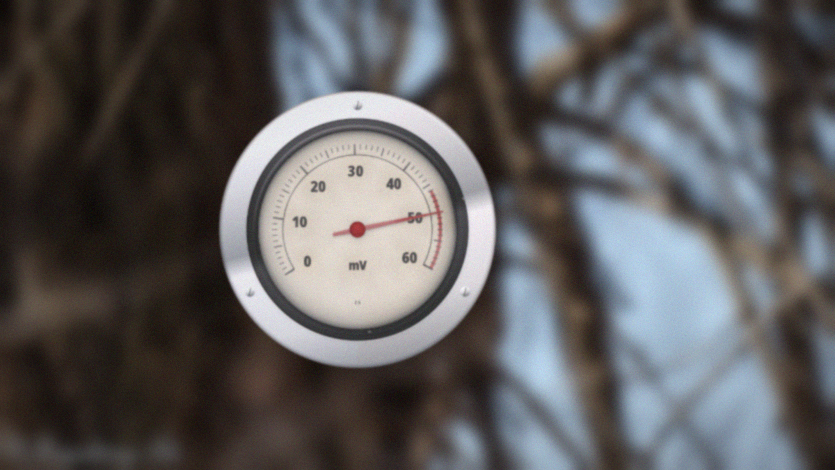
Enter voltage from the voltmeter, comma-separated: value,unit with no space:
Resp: 50,mV
